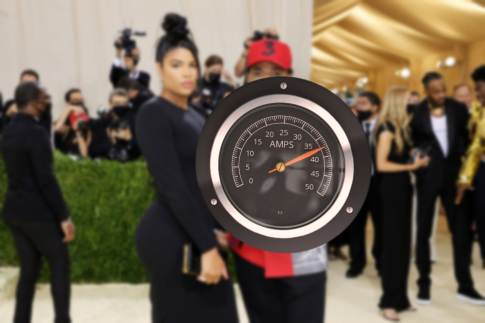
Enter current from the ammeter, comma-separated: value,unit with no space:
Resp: 37.5,A
